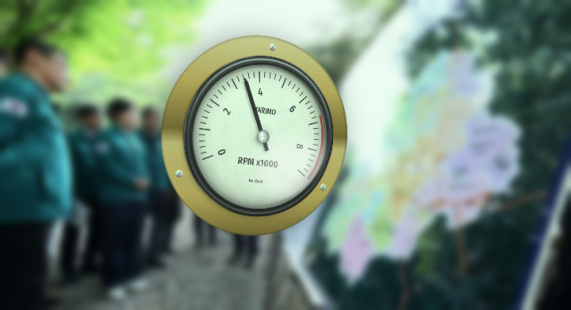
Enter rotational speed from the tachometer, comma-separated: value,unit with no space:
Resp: 3400,rpm
